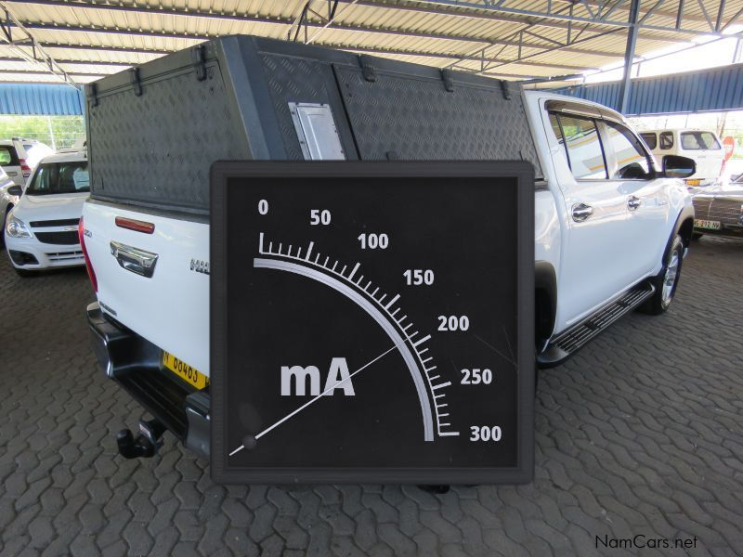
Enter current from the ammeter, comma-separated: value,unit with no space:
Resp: 190,mA
